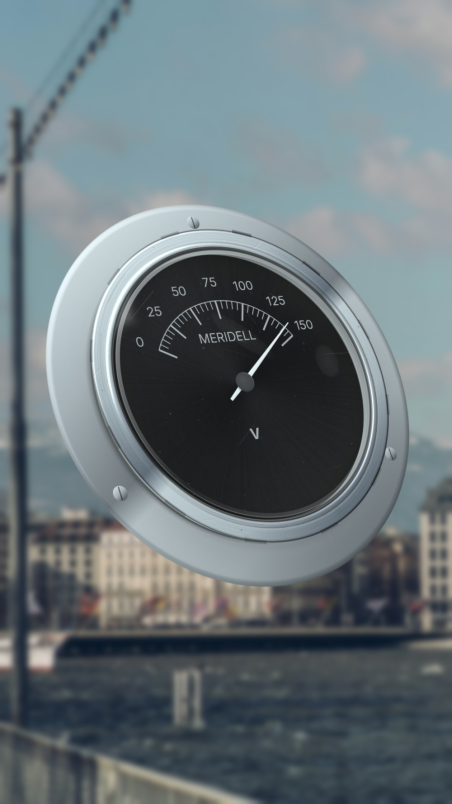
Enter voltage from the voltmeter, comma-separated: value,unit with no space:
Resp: 140,V
